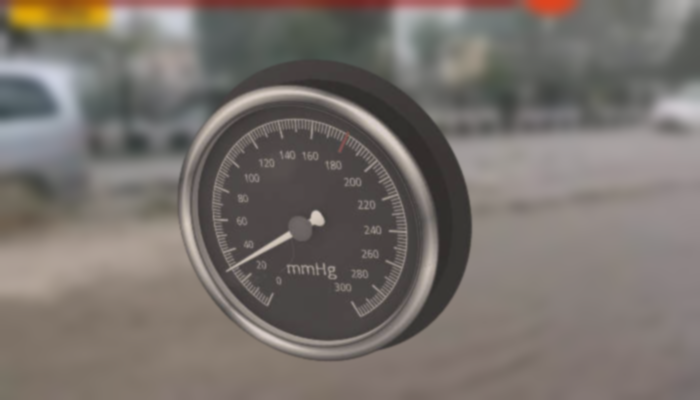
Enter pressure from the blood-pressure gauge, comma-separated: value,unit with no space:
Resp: 30,mmHg
